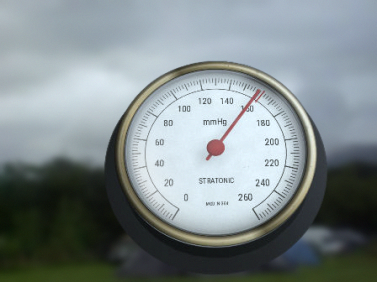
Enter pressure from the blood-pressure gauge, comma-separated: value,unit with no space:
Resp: 160,mmHg
